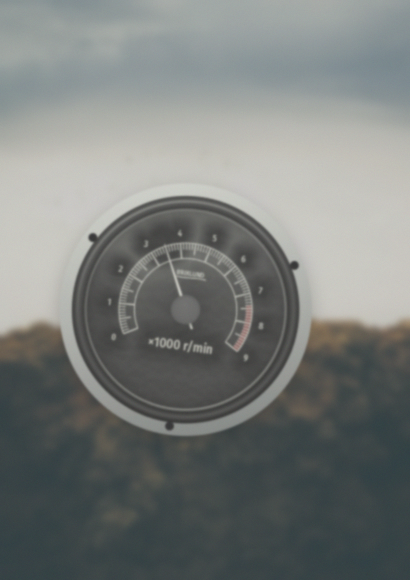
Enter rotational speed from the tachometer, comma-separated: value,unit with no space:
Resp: 3500,rpm
